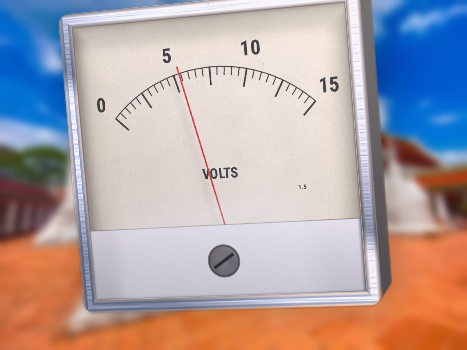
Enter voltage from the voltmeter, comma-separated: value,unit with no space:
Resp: 5.5,V
